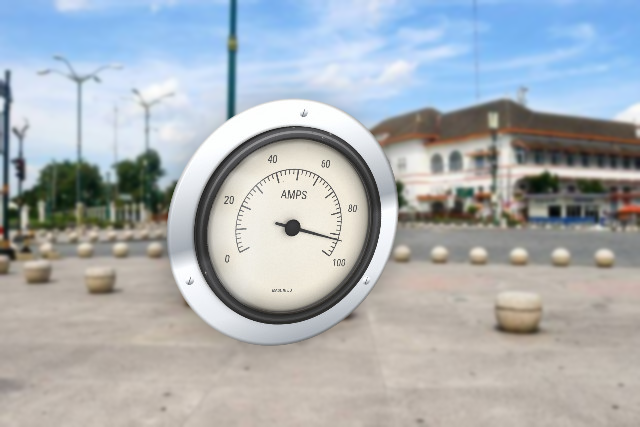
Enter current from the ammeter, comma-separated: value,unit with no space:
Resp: 92,A
